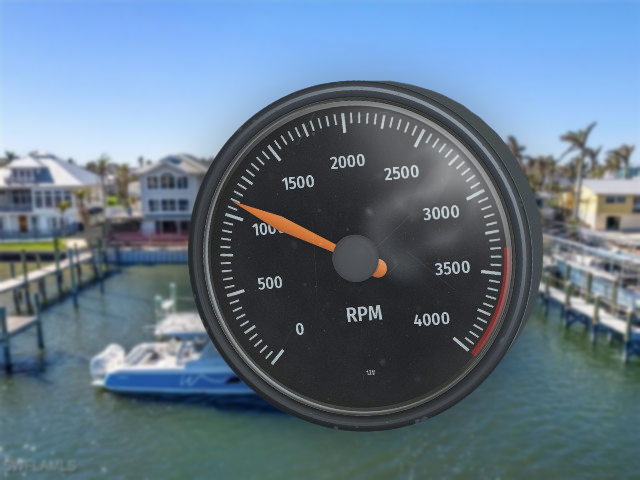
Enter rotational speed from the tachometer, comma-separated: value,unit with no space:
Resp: 1100,rpm
